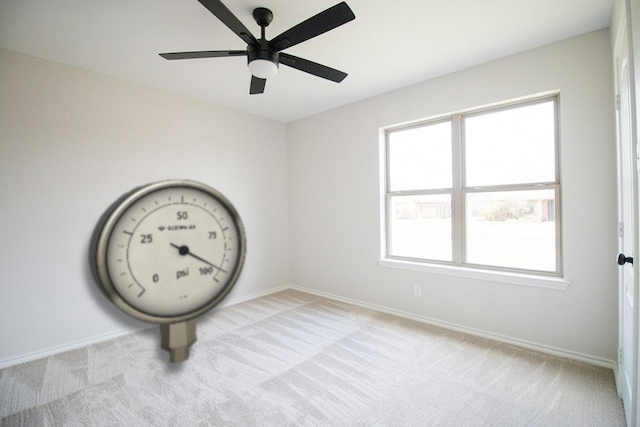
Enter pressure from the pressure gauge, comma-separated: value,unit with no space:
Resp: 95,psi
